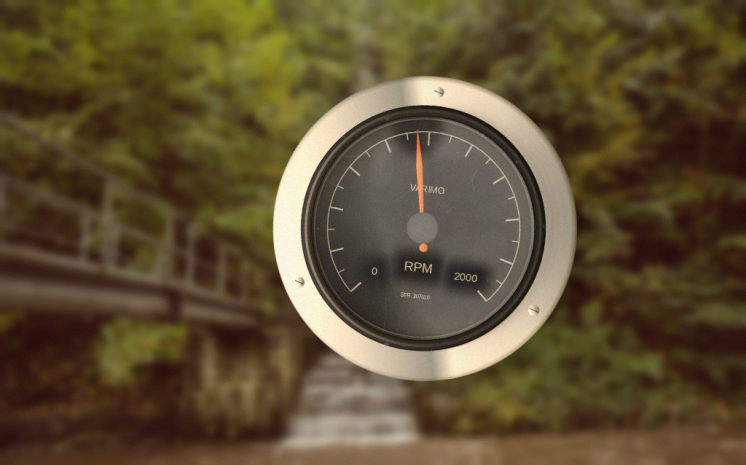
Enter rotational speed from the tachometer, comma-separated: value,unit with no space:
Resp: 950,rpm
